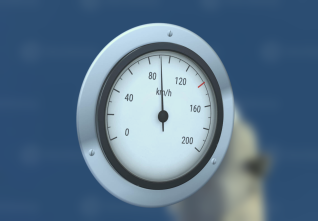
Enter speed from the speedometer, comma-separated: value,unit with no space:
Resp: 90,km/h
